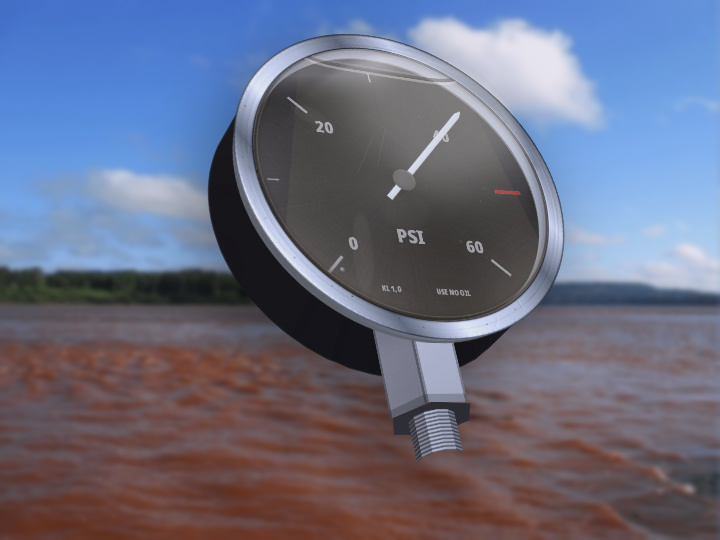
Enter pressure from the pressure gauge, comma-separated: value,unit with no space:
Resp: 40,psi
